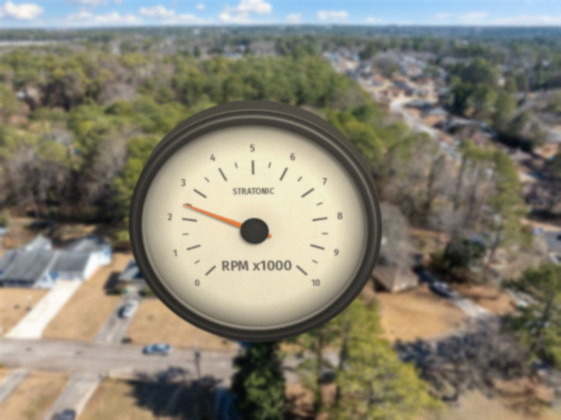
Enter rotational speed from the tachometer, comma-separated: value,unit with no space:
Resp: 2500,rpm
